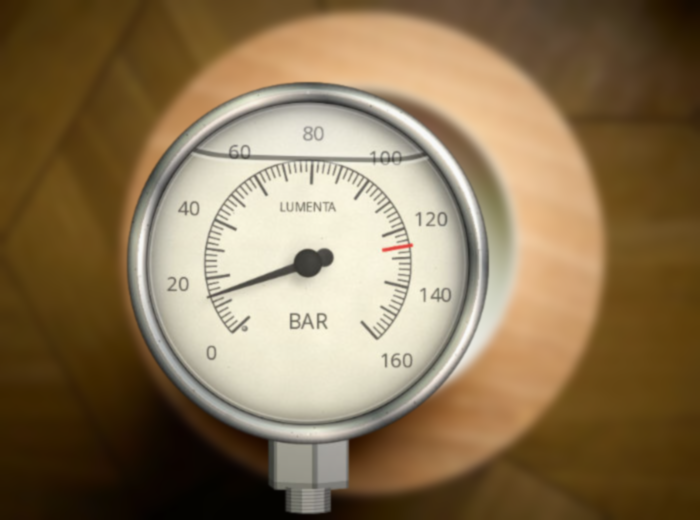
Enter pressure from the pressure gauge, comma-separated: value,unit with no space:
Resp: 14,bar
